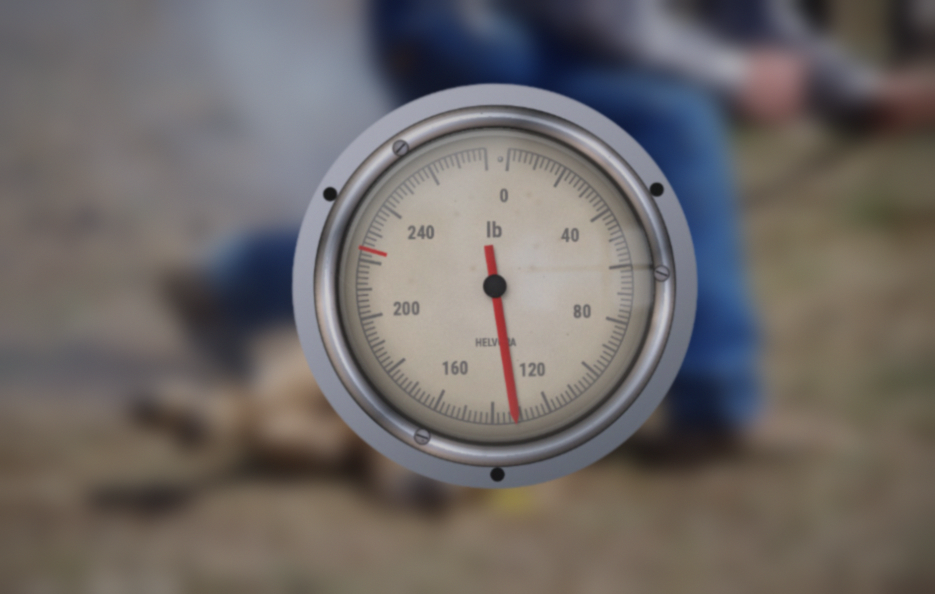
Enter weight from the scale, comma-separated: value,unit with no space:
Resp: 132,lb
